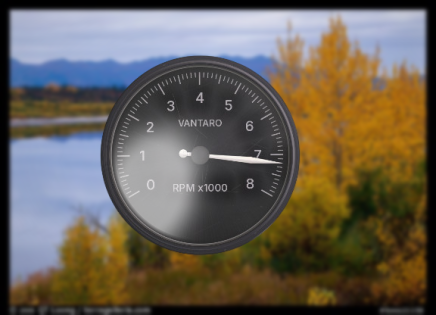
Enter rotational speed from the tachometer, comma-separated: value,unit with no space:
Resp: 7200,rpm
